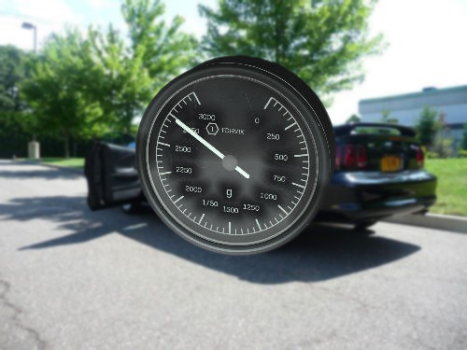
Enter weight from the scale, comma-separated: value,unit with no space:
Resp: 2750,g
